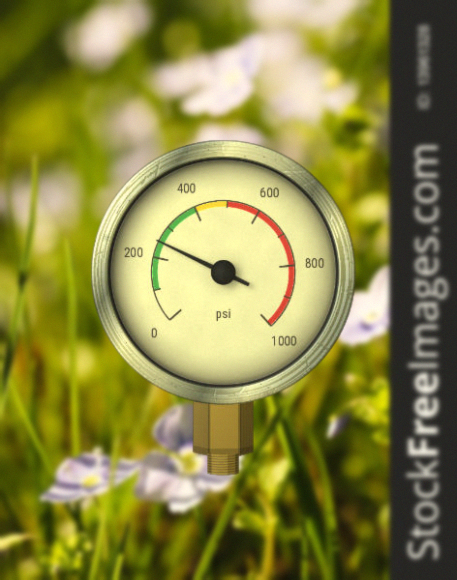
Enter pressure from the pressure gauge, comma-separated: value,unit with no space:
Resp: 250,psi
